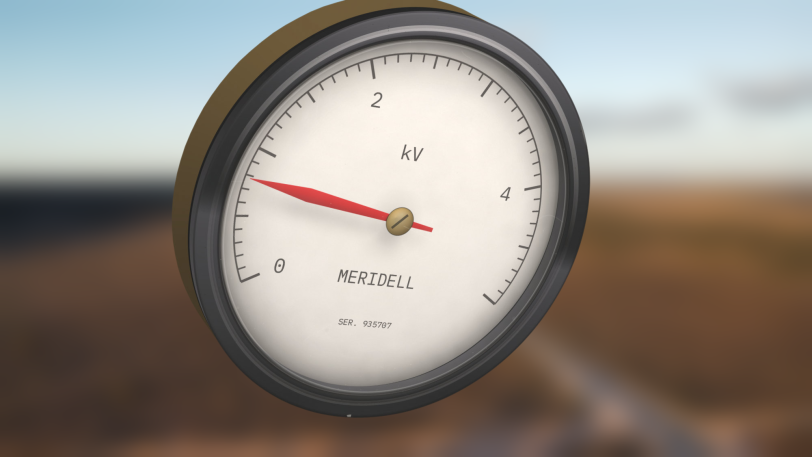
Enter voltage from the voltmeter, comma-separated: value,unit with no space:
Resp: 0.8,kV
